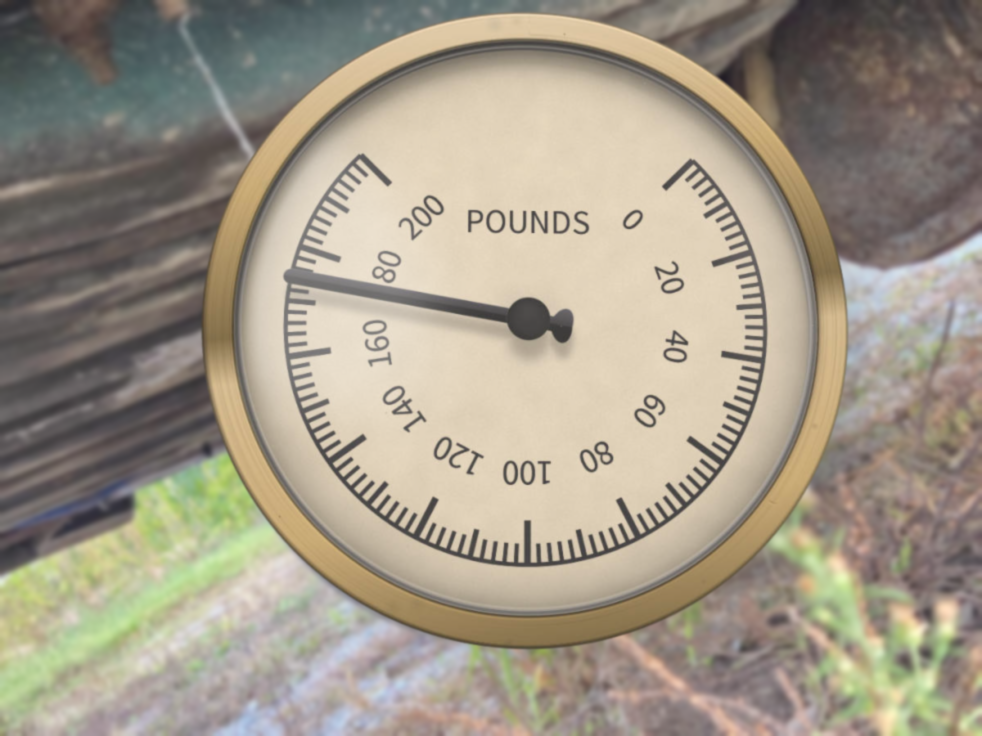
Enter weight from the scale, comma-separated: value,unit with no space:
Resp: 174,lb
